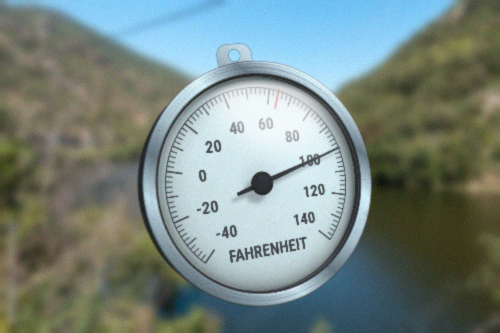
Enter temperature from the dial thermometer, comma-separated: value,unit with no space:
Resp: 100,°F
